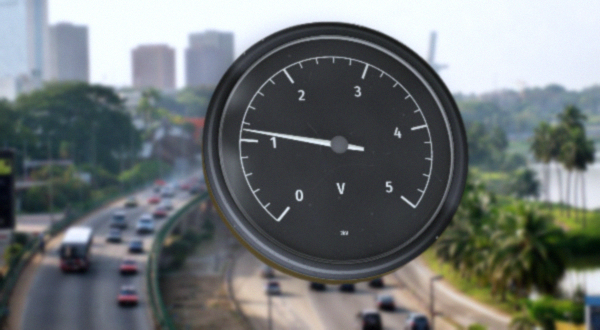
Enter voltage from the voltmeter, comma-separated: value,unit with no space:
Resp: 1.1,V
